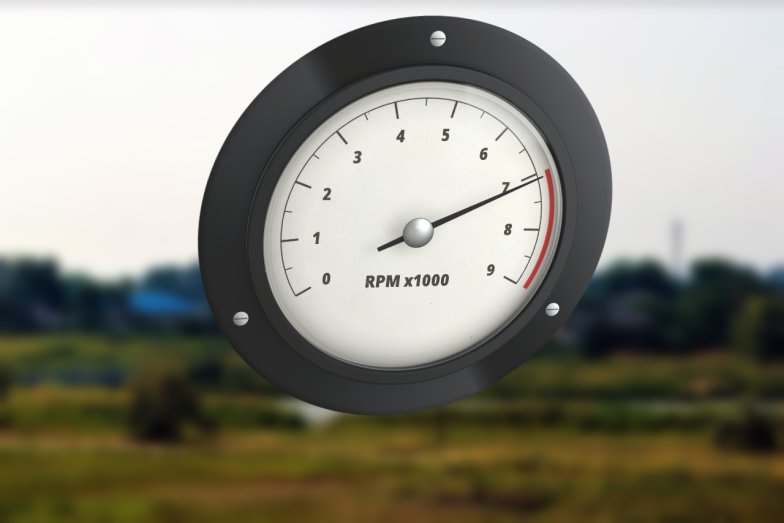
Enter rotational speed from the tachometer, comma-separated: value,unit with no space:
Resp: 7000,rpm
